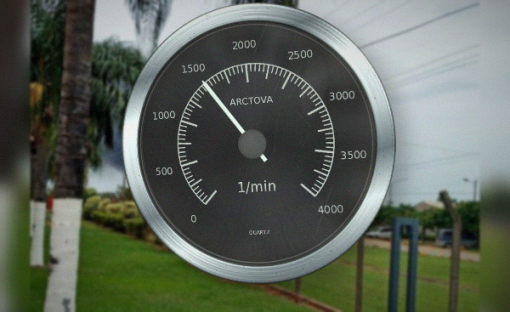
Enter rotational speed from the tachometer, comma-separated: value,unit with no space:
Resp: 1500,rpm
